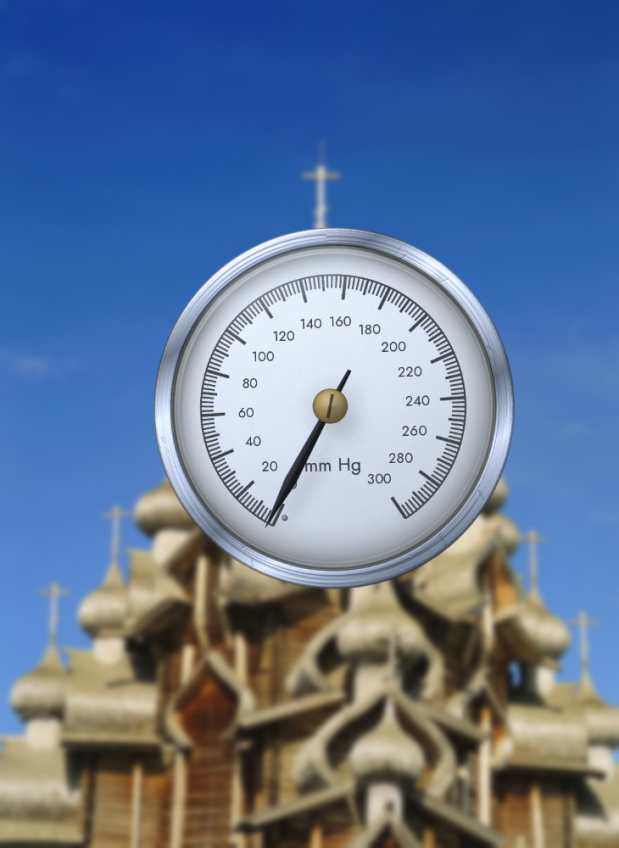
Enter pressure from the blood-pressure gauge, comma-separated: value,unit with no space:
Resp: 2,mmHg
